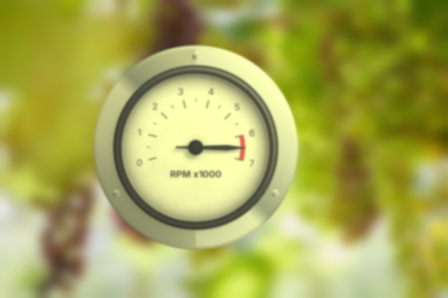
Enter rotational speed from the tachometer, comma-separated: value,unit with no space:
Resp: 6500,rpm
